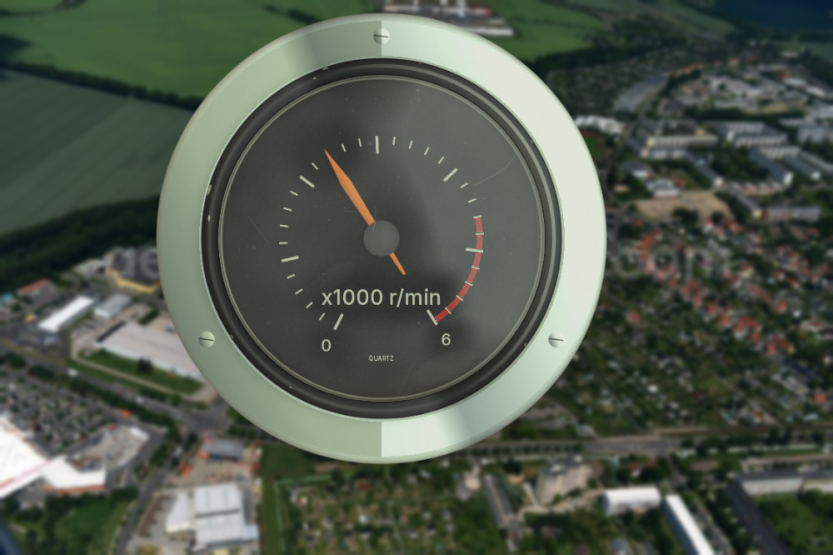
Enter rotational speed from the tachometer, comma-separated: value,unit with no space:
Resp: 2400,rpm
